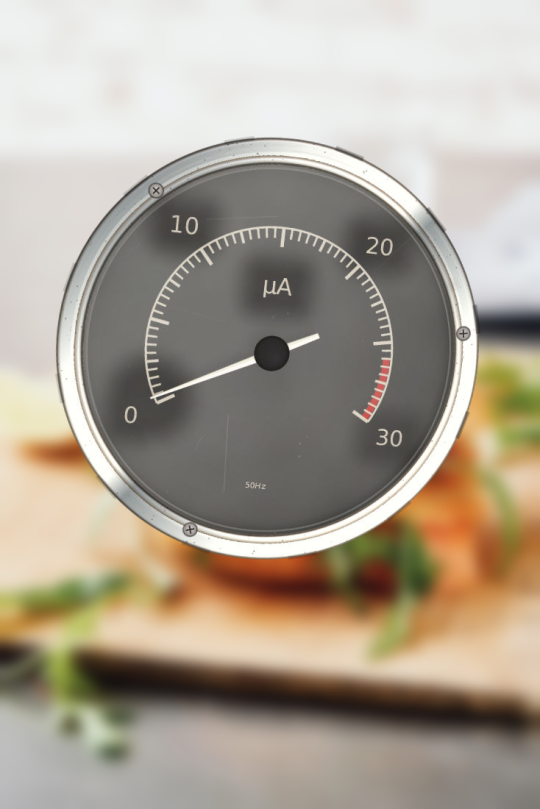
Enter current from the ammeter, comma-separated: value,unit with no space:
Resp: 0.5,µA
